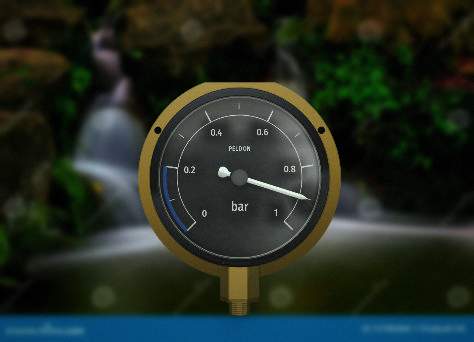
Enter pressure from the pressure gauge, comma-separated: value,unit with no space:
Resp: 0.9,bar
